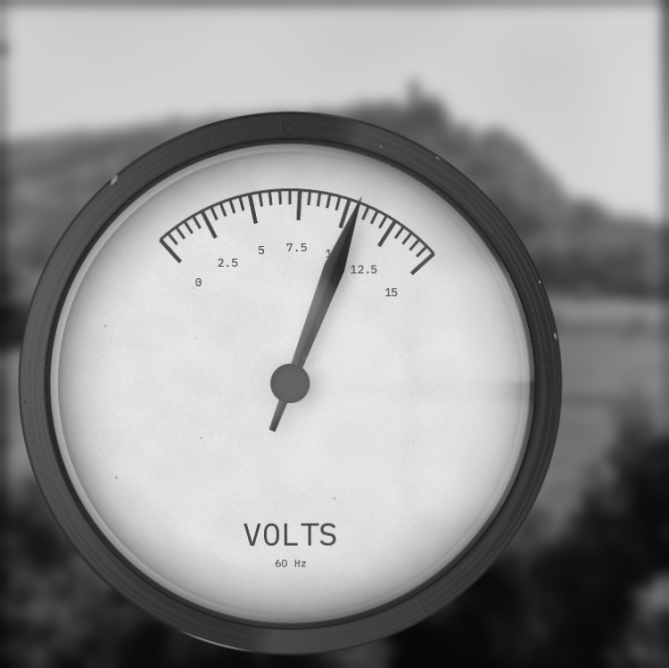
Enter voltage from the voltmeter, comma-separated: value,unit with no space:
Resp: 10.5,V
